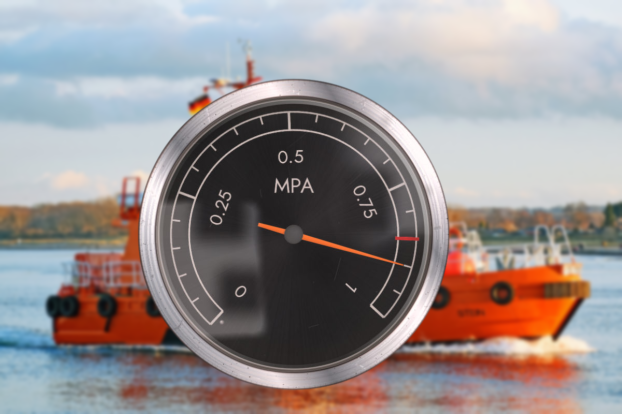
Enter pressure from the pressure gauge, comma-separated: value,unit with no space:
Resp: 0.9,MPa
